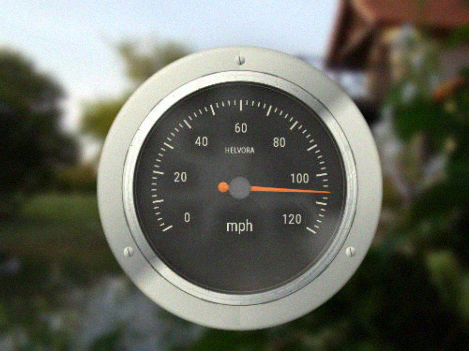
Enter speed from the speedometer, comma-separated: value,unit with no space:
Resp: 106,mph
